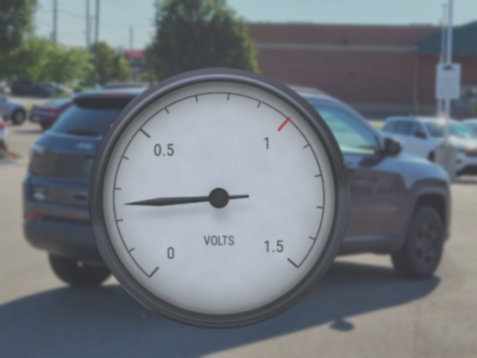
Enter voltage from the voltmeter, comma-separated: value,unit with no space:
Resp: 0.25,V
